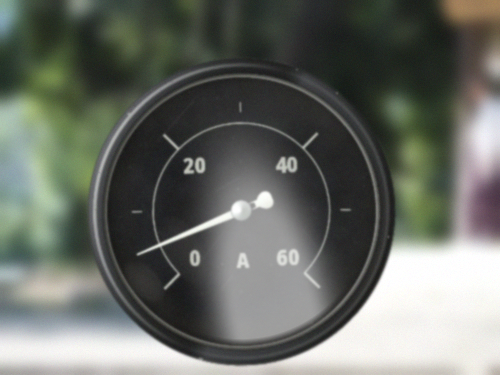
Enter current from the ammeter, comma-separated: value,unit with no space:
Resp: 5,A
